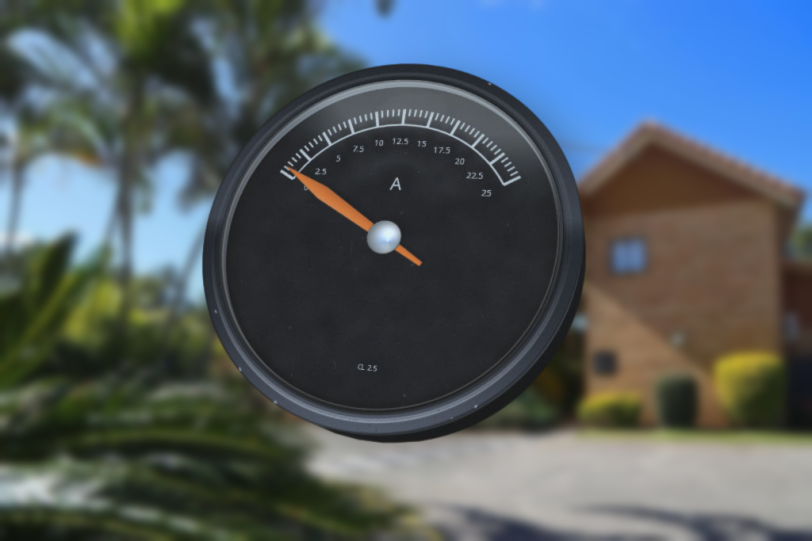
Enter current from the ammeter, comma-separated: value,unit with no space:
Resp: 0.5,A
